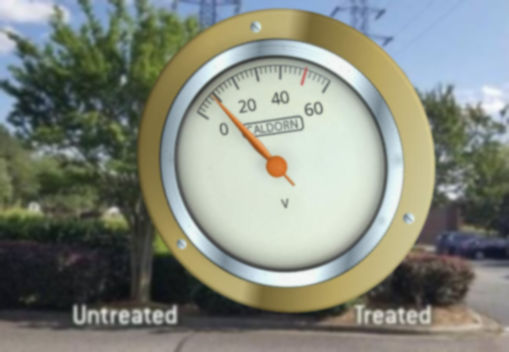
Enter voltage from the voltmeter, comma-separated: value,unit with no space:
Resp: 10,V
